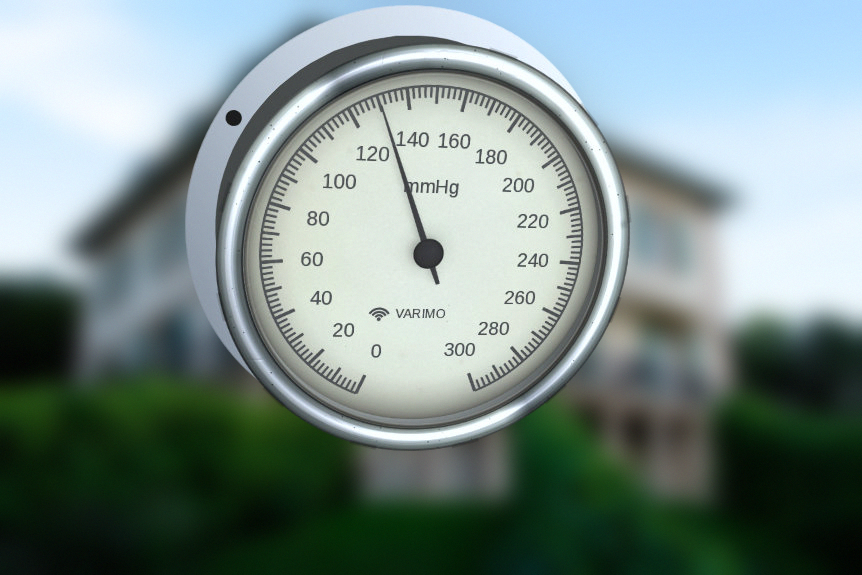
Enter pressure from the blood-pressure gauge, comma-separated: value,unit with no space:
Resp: 130,mmHg
